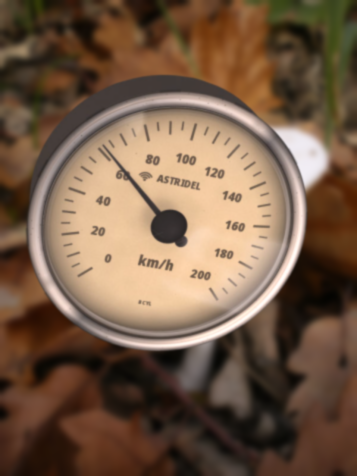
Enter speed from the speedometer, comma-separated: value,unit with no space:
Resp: 62.5,km/h
